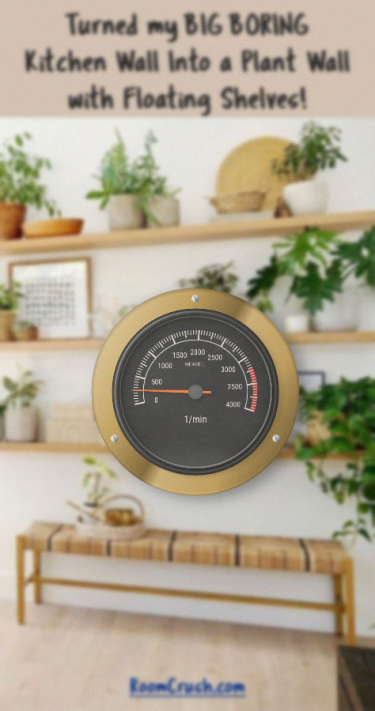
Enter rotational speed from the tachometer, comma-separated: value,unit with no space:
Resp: 250,rpm
